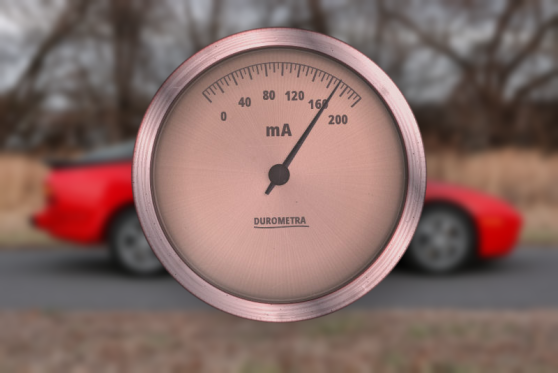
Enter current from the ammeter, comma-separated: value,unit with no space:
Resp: 170,mA
